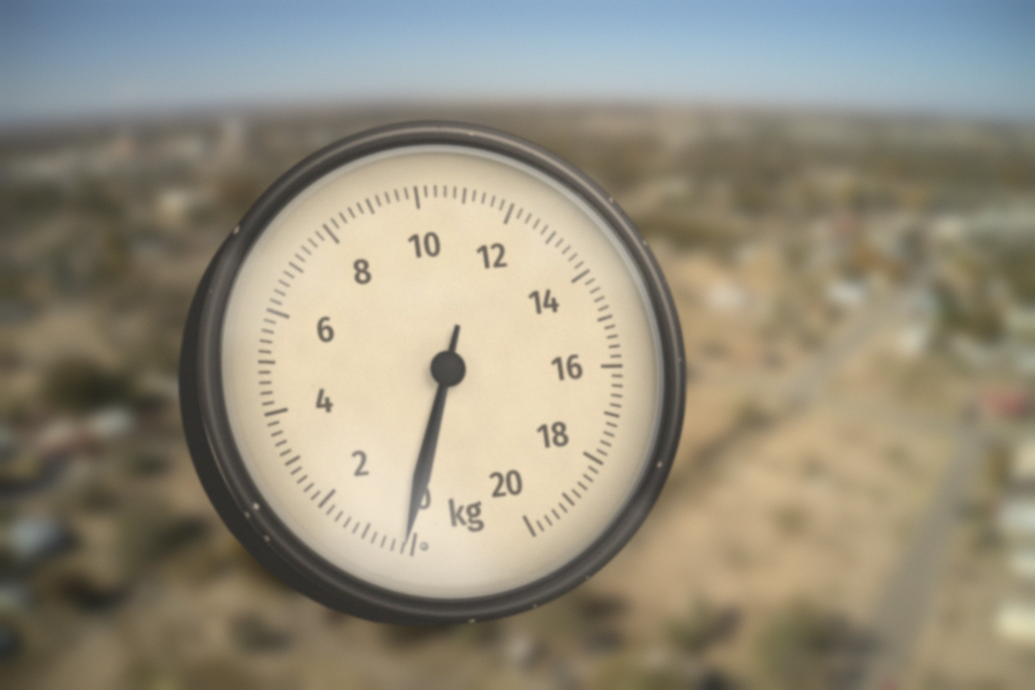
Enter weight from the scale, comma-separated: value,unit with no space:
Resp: 0.2,kg
